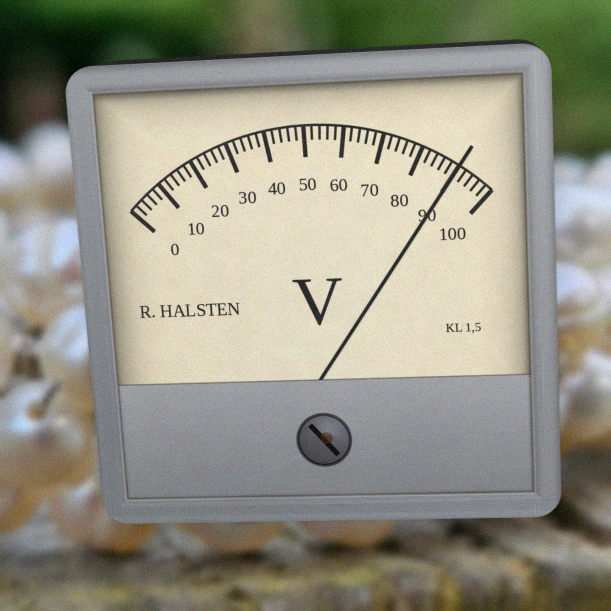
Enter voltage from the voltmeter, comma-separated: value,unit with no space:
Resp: 90,V
